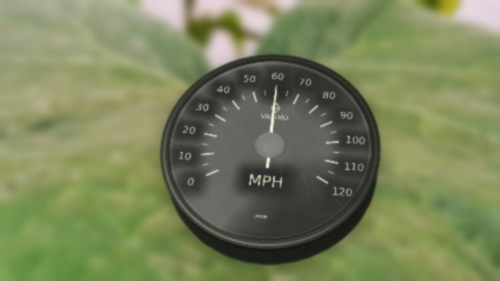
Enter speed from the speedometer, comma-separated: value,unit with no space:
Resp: 60,mph
